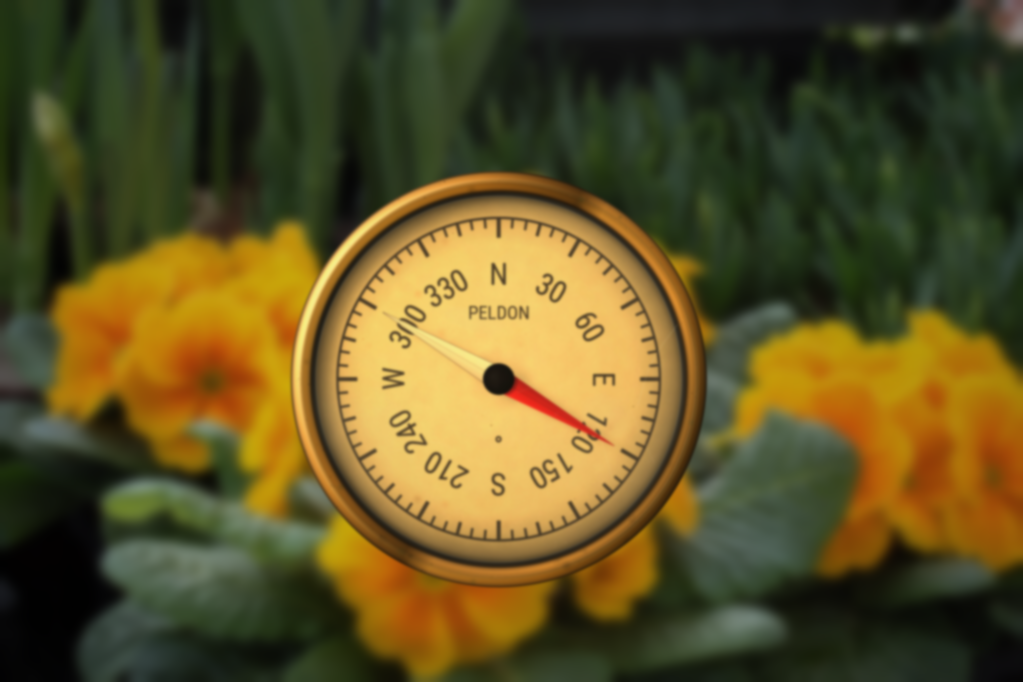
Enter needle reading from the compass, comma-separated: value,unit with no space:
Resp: 120,°
